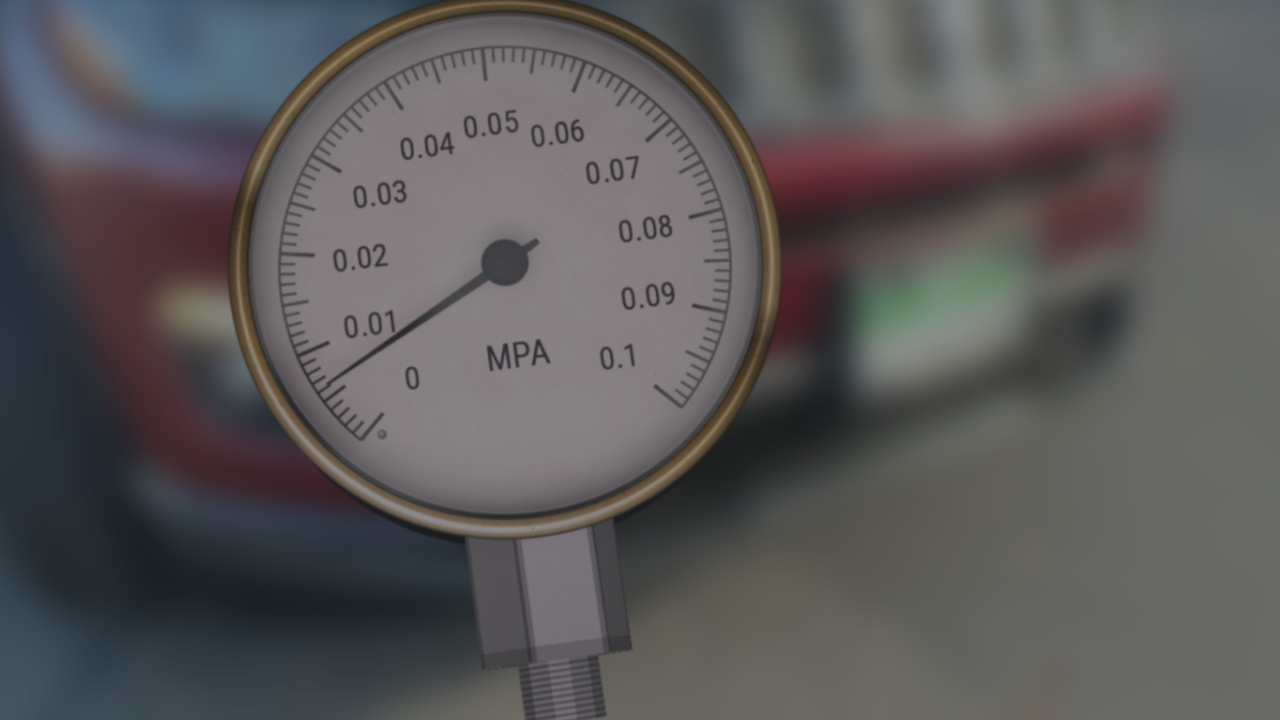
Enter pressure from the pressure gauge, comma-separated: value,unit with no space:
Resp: 0.006,MPa
